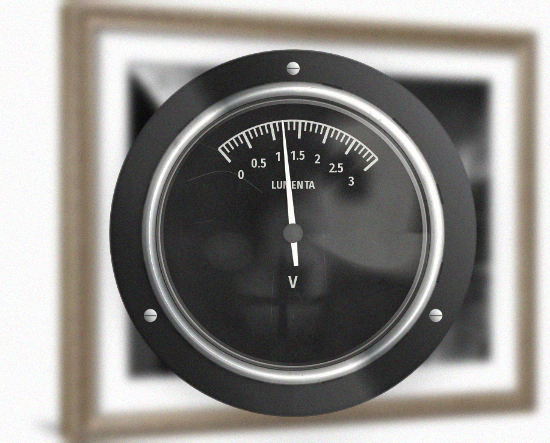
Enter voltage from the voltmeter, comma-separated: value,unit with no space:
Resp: 1.2,V
